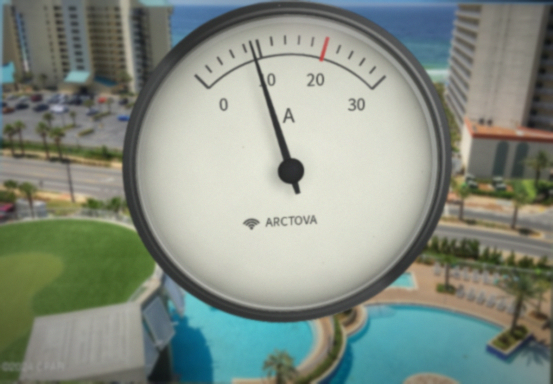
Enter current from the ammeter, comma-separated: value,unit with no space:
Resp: 9,A
